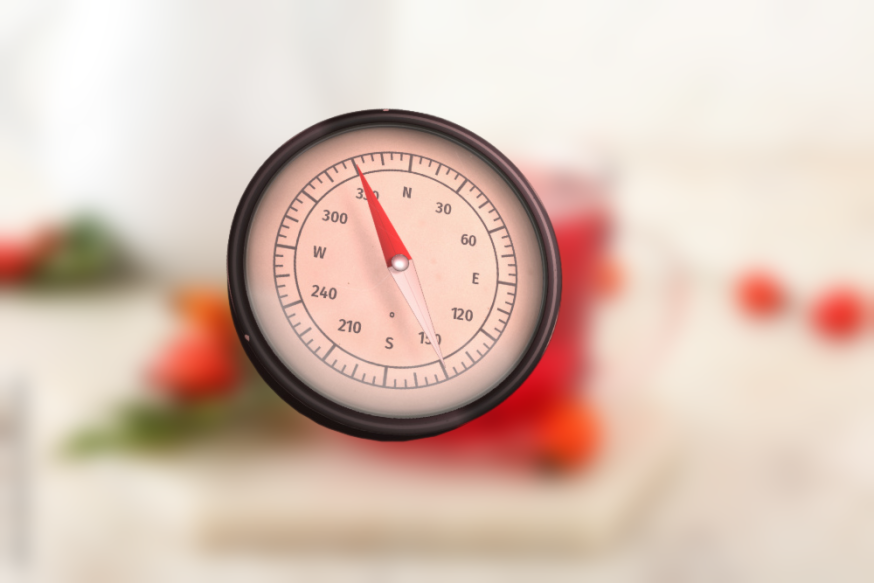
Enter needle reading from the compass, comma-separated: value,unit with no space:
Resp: 330,°
